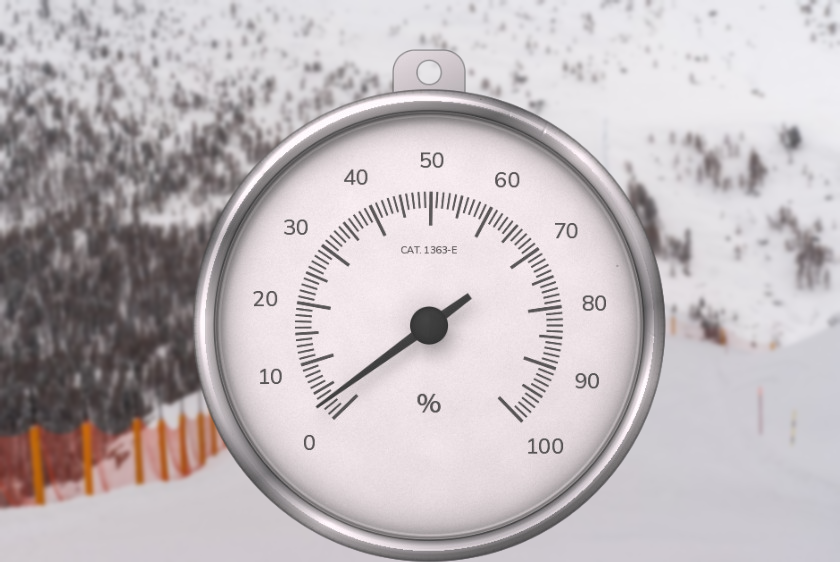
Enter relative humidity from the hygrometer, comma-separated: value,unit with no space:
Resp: 3,%
